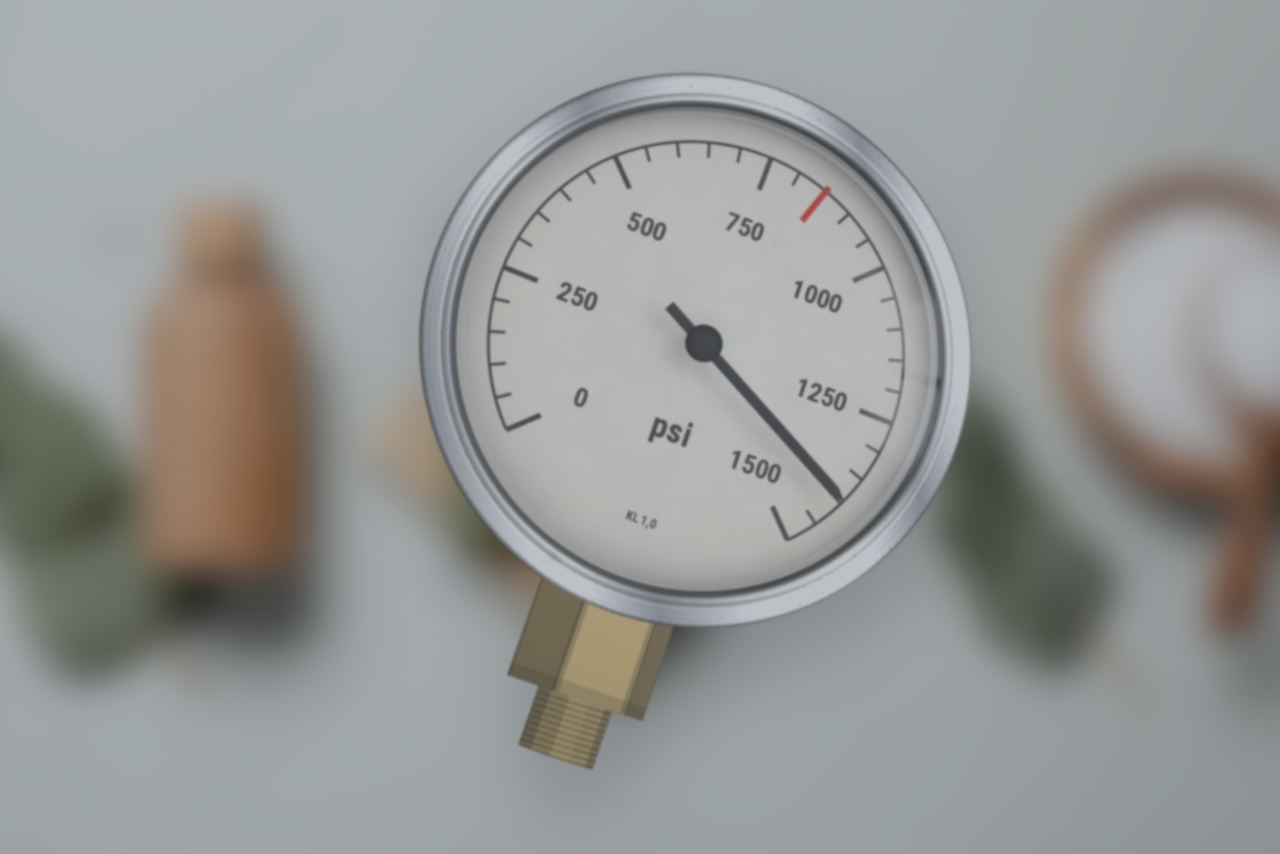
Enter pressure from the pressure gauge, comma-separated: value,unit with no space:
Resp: 1400,psi
